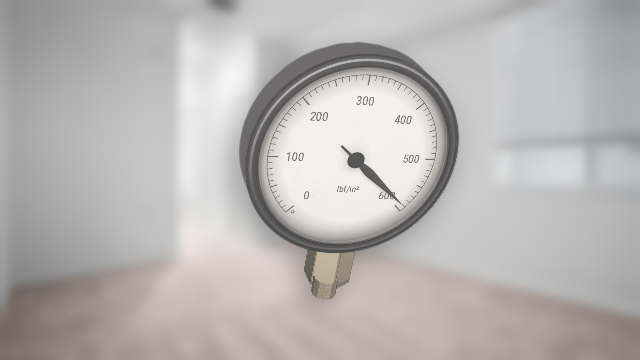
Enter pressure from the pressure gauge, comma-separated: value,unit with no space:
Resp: 590,psi
